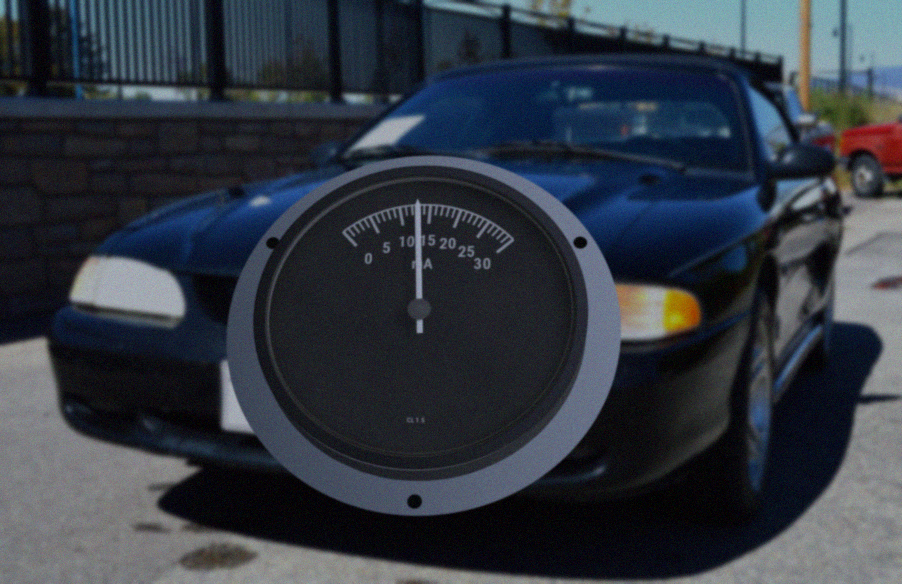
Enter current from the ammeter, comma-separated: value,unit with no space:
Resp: 13,mA
